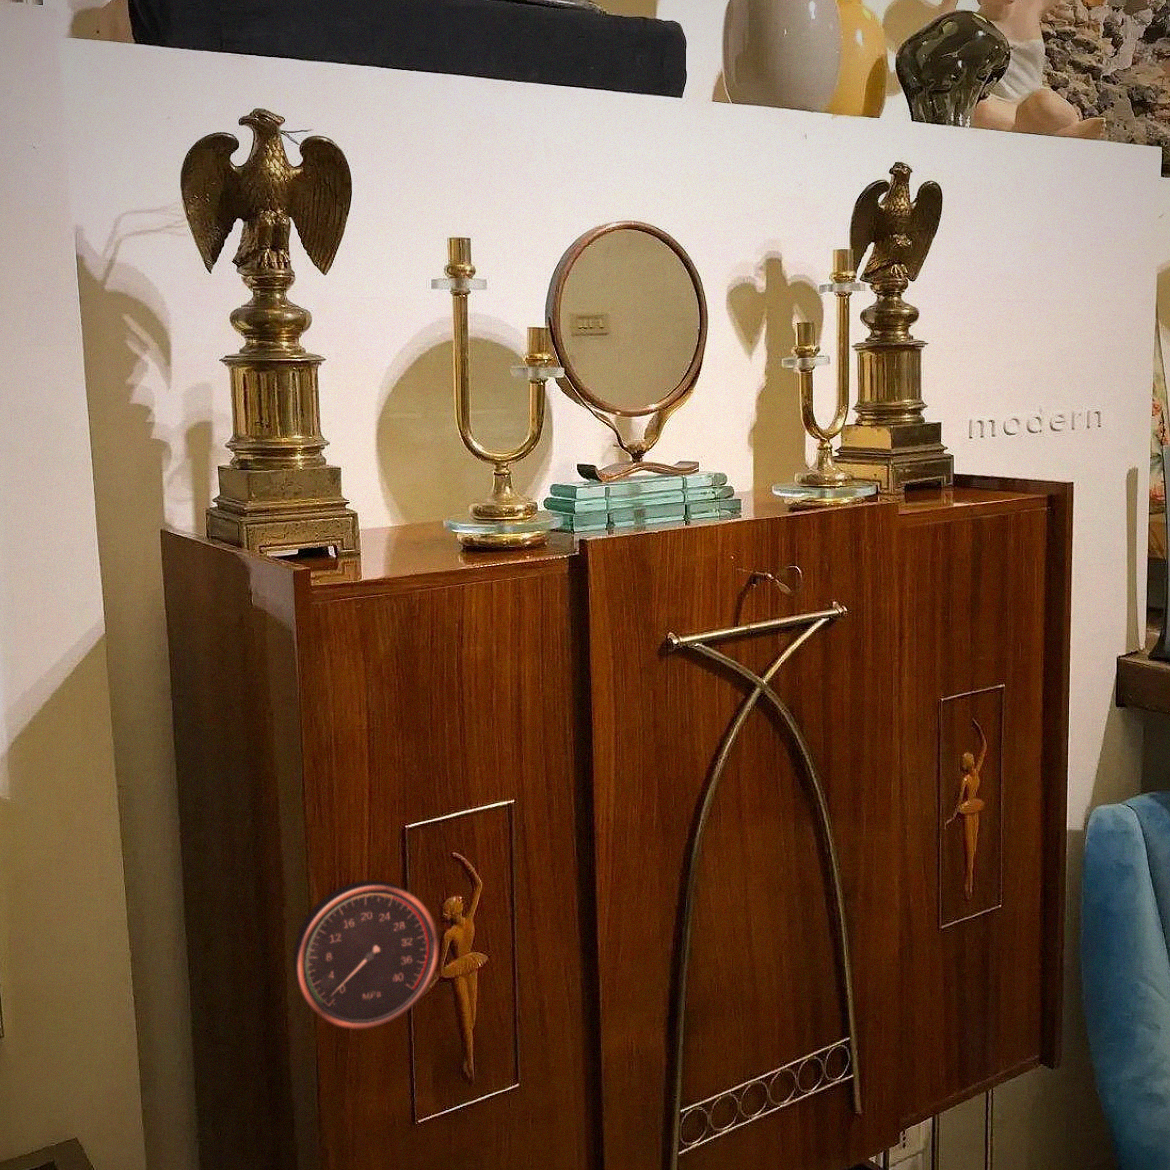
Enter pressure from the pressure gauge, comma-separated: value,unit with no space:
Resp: 1,MPa
